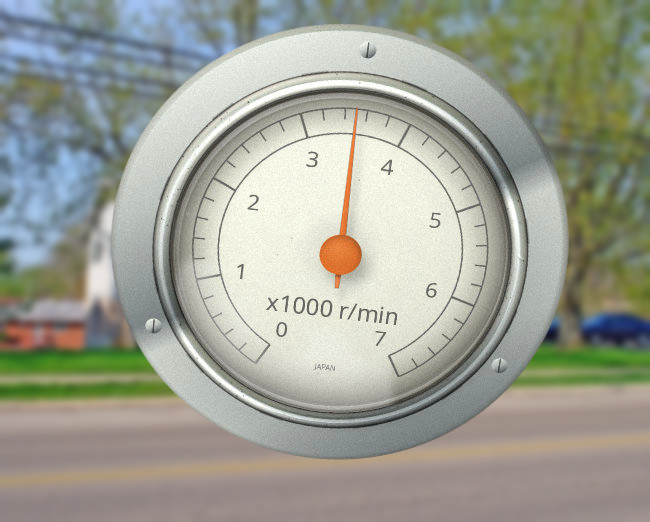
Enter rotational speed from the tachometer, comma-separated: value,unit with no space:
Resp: 3500,rpm
